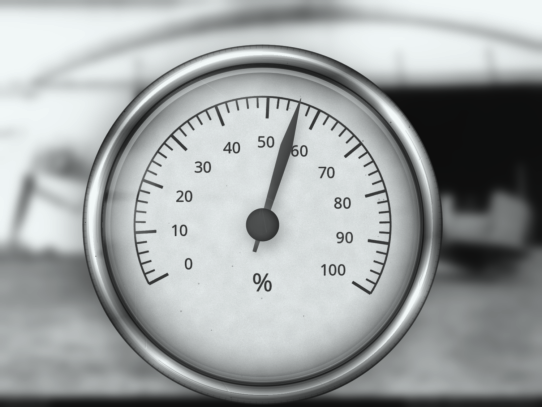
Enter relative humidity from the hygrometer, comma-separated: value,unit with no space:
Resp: 56,%
